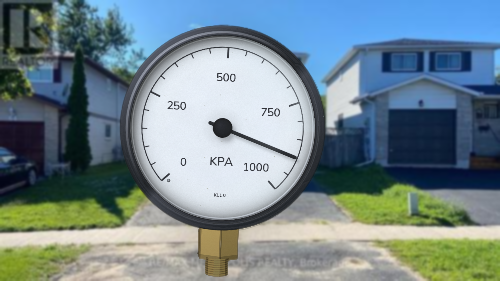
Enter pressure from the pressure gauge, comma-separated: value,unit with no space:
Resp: 900,kPa
